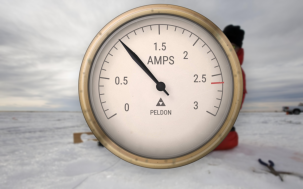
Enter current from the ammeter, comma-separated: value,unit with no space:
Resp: 1,A
